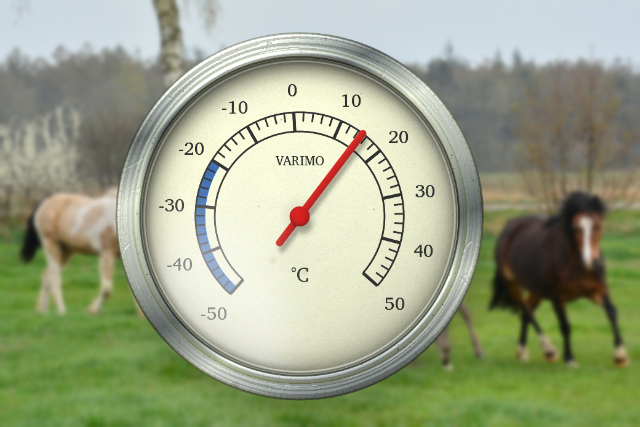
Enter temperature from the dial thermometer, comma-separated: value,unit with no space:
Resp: 15,°C
